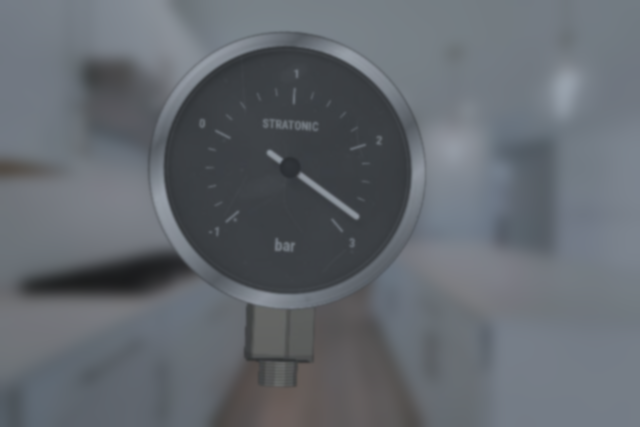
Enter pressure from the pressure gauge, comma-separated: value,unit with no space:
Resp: 2.8,bar
